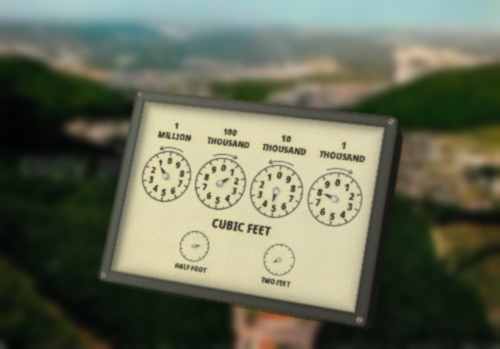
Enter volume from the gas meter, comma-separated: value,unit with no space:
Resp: 114800,ft³
